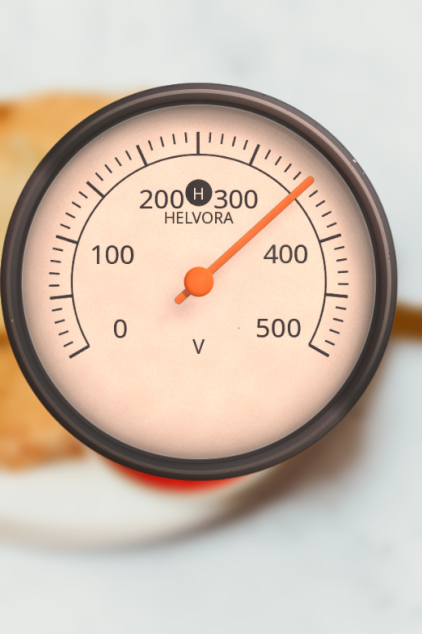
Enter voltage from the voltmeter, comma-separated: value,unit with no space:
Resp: 350,V
